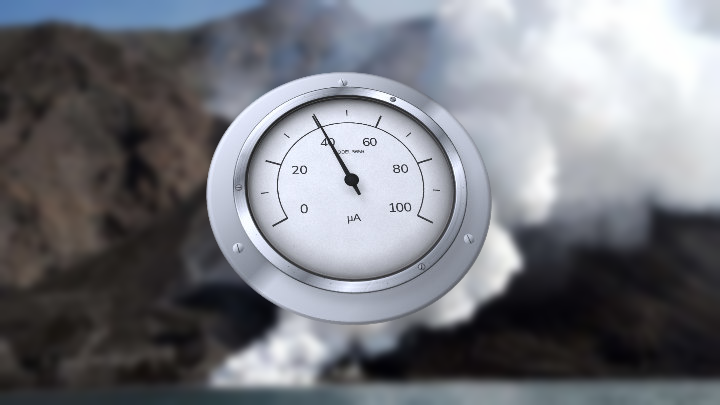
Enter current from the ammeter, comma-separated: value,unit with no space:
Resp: 40,µA
